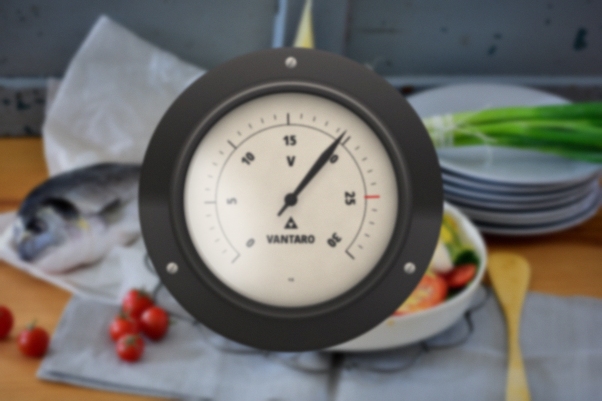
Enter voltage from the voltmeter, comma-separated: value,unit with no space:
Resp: 19.5,V
